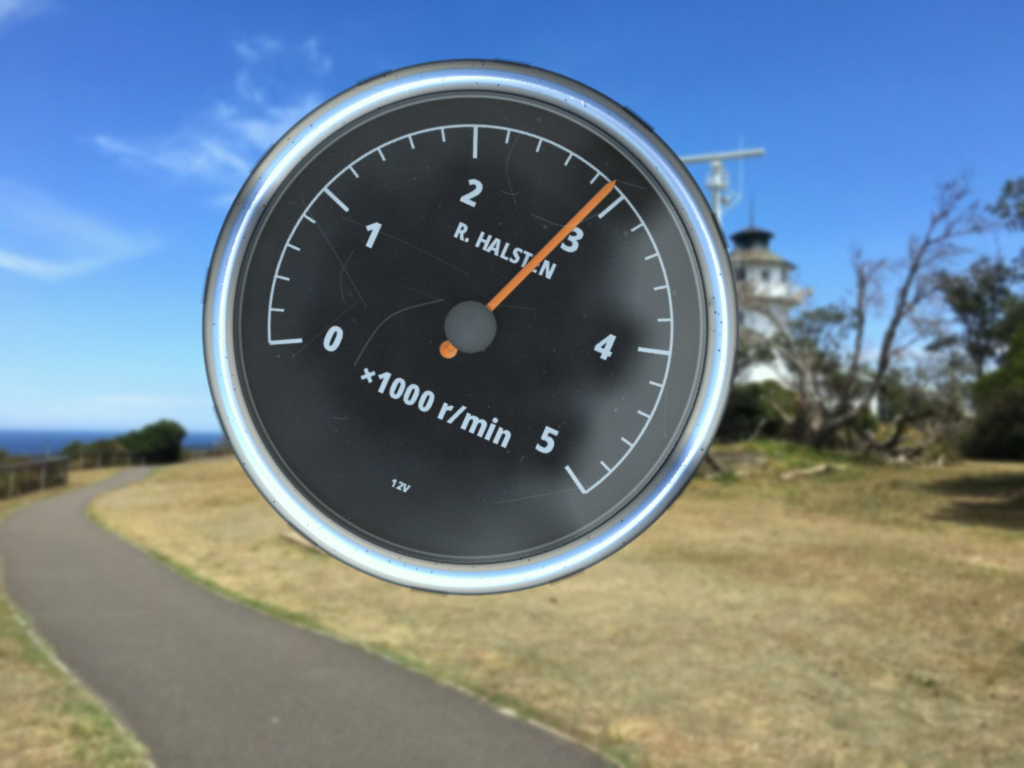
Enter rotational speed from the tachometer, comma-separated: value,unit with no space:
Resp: 2900,rpm
